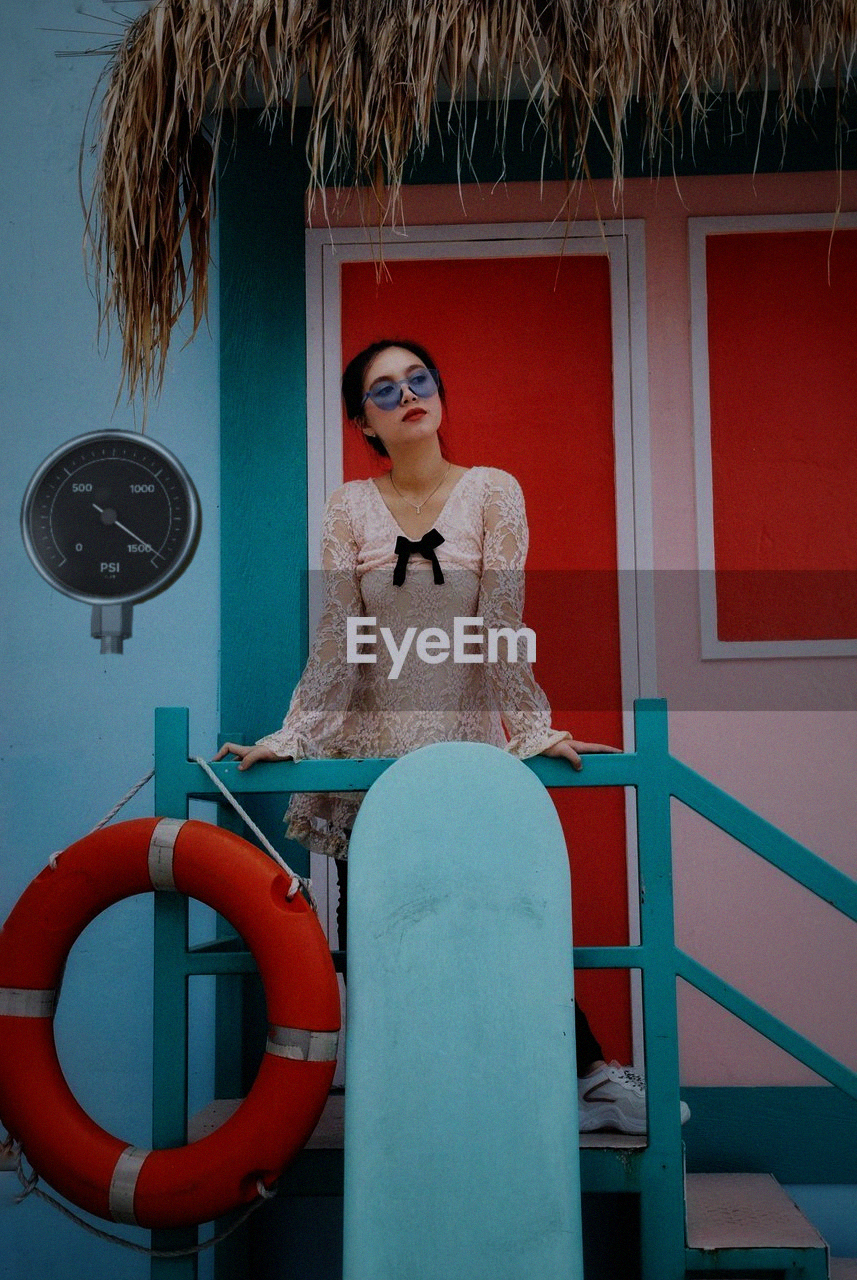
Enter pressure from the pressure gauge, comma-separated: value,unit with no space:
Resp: 1450,psi
